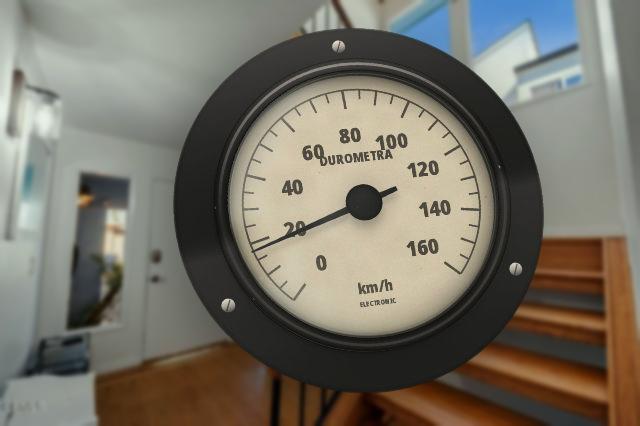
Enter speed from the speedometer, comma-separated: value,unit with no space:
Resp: 17.5,km/h
